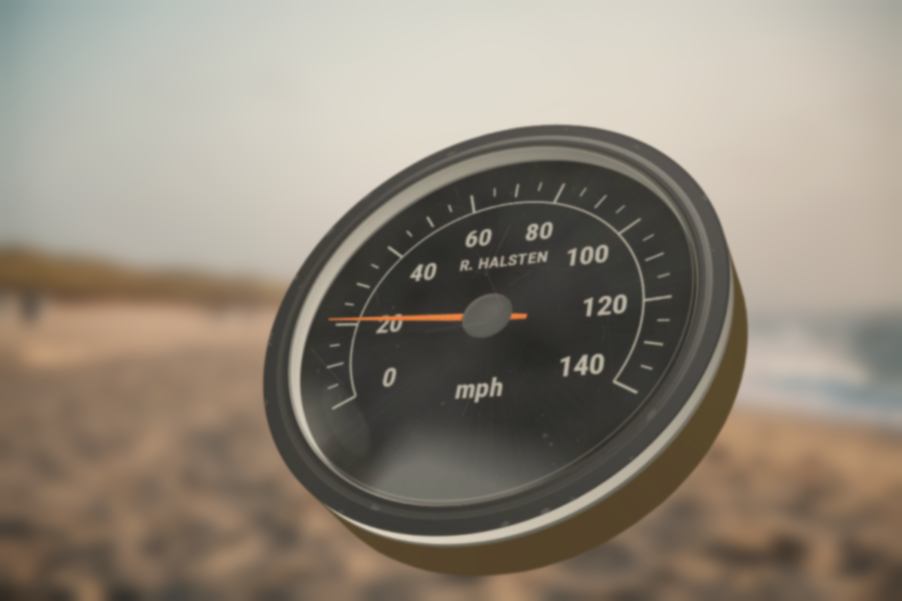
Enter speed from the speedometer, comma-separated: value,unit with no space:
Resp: 20,mph
